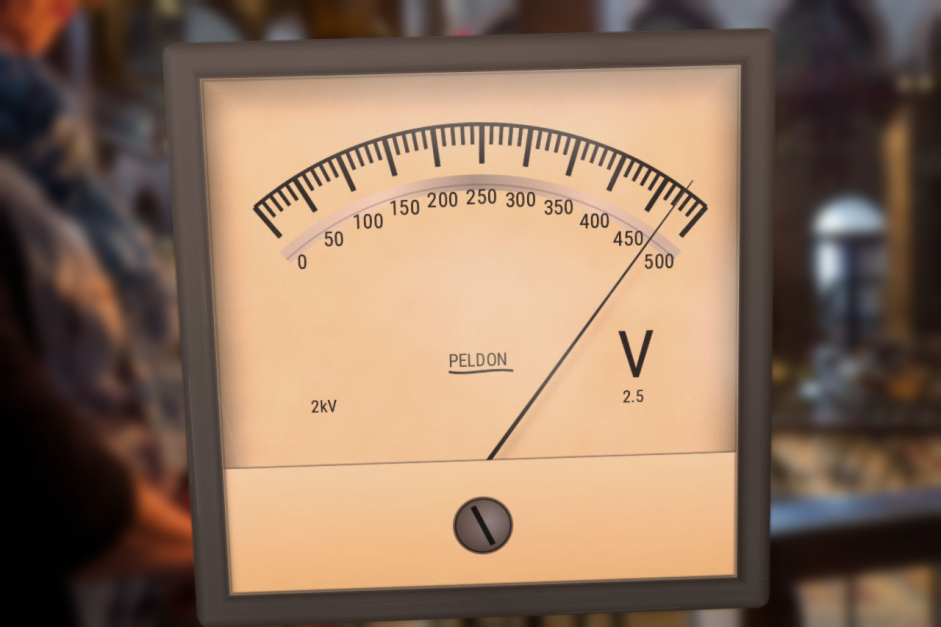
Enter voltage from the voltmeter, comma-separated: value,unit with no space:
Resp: 470,V
